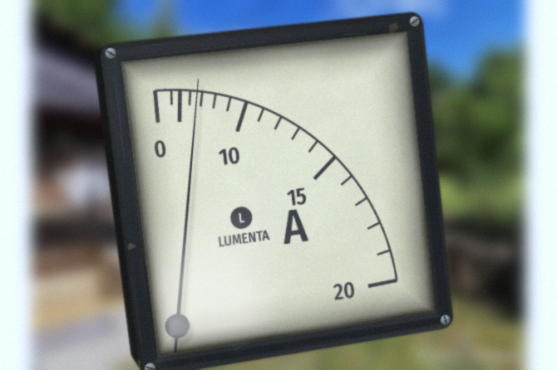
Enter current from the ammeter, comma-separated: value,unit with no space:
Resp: 6.5,A
